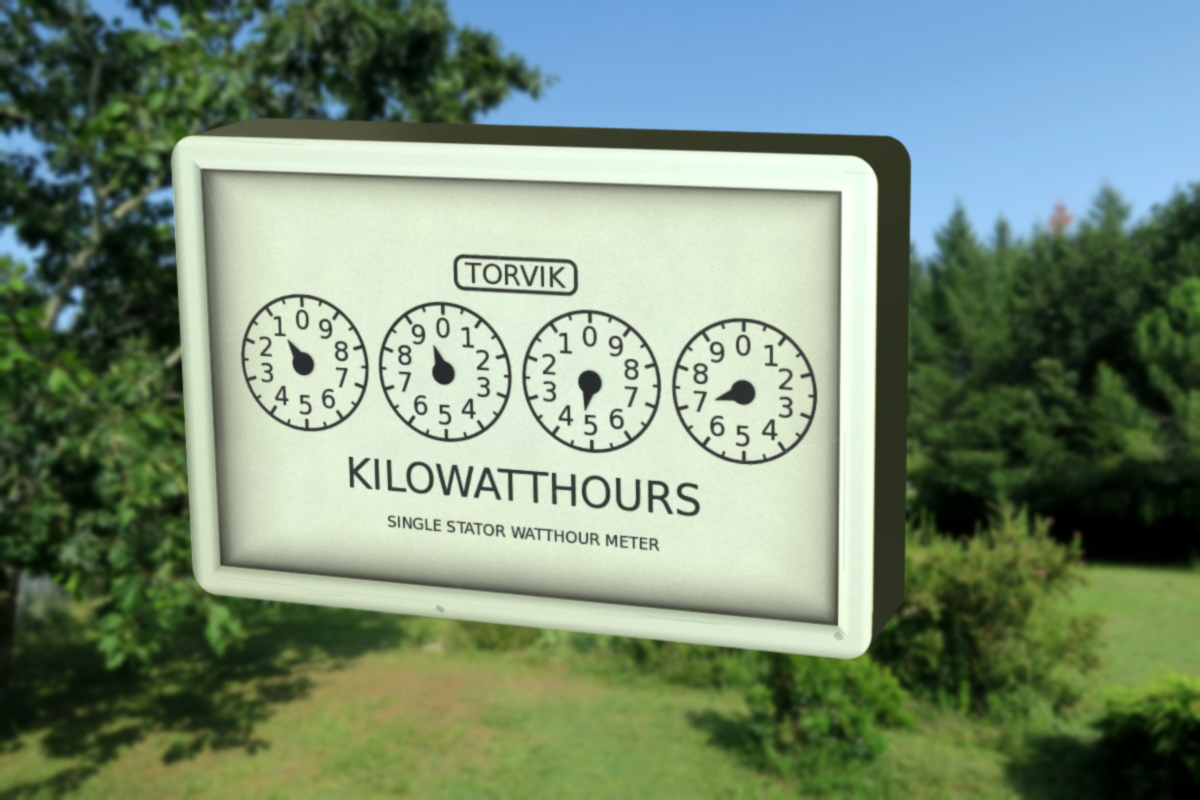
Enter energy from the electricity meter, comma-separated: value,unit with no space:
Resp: 947,kWh
